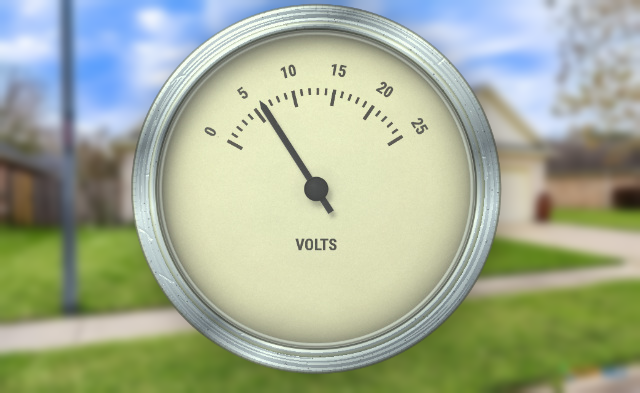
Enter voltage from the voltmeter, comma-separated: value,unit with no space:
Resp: 6,V
